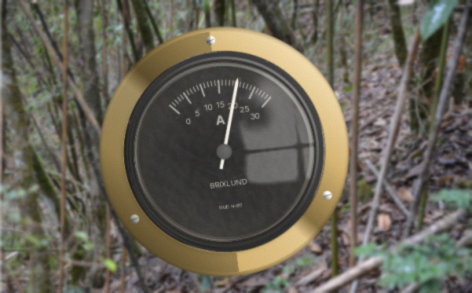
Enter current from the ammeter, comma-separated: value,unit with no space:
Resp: 20,A
